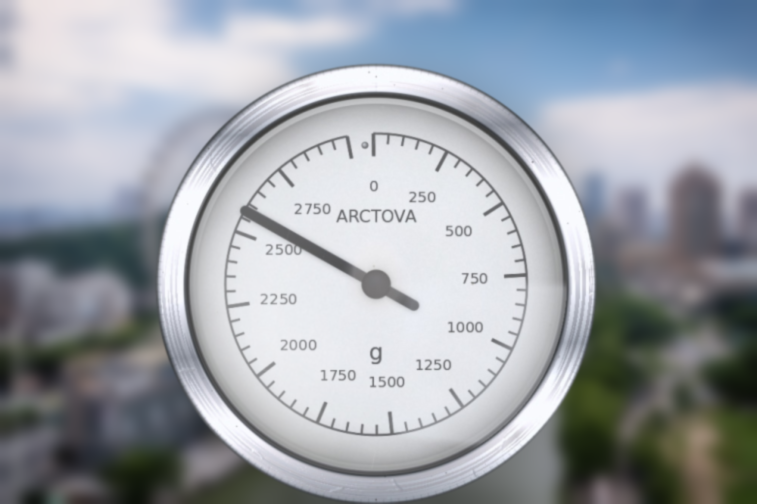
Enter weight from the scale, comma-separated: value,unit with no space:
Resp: 2575,g
